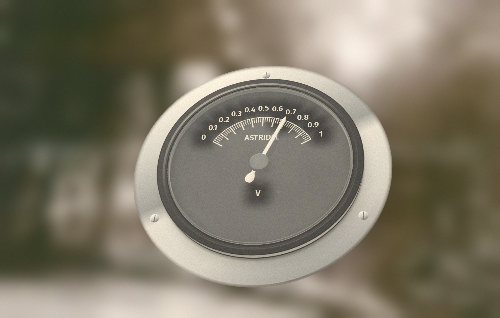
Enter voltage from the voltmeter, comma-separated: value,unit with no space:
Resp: 0.7,V
